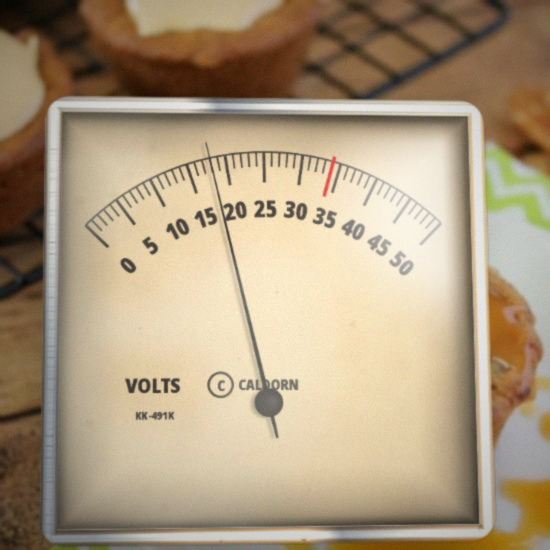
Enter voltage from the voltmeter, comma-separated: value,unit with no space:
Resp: 18,V
